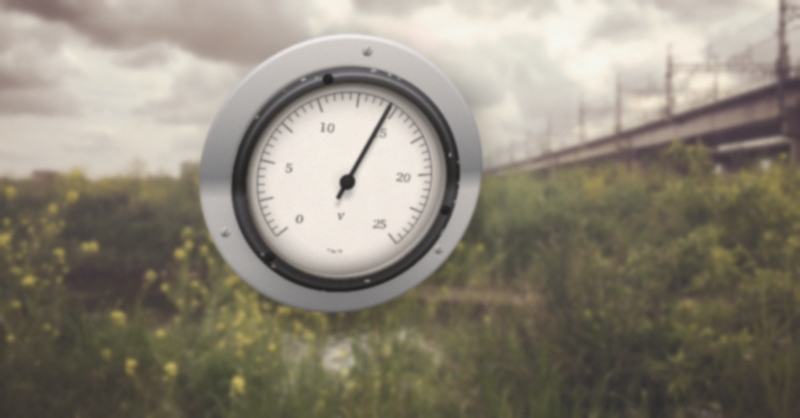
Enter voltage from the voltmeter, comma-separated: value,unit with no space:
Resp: 14.5,V
